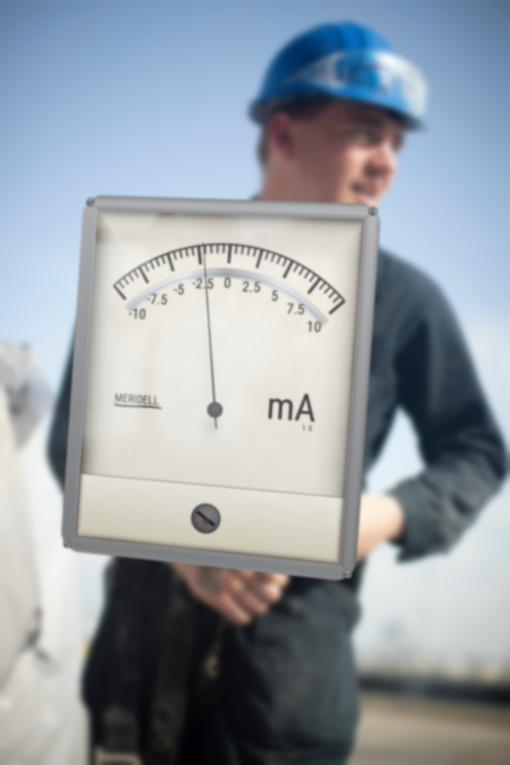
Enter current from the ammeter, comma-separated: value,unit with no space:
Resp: -2,mA
